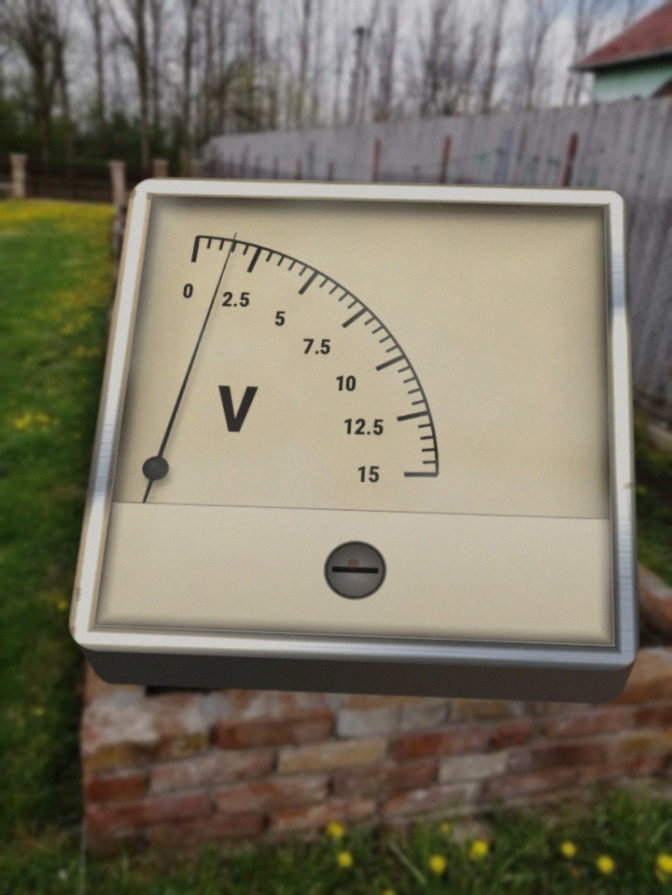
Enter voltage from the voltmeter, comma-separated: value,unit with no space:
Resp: 1.5,V
